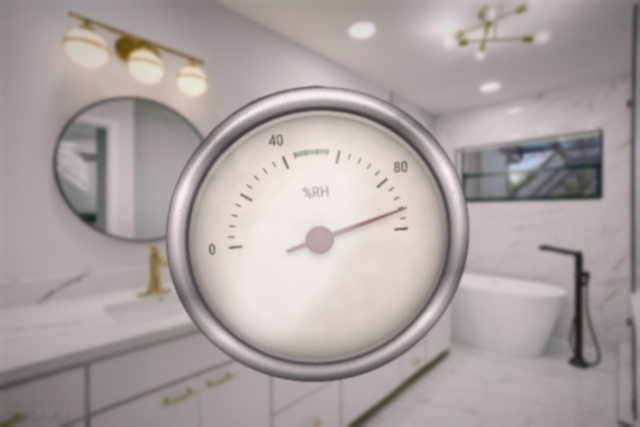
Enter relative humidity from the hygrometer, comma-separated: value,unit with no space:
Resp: 92,%
